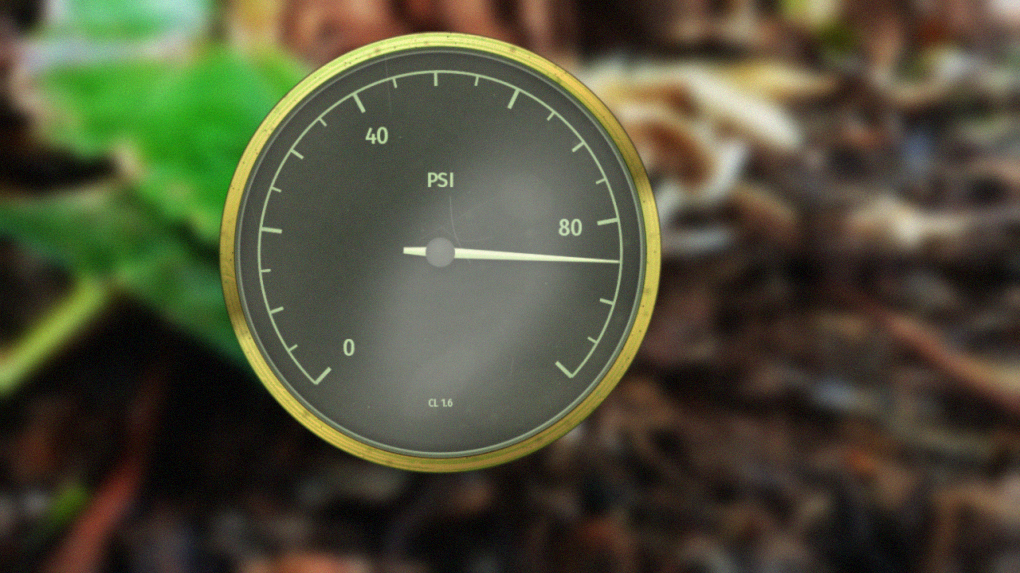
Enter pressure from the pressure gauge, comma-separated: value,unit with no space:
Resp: 85,psi
